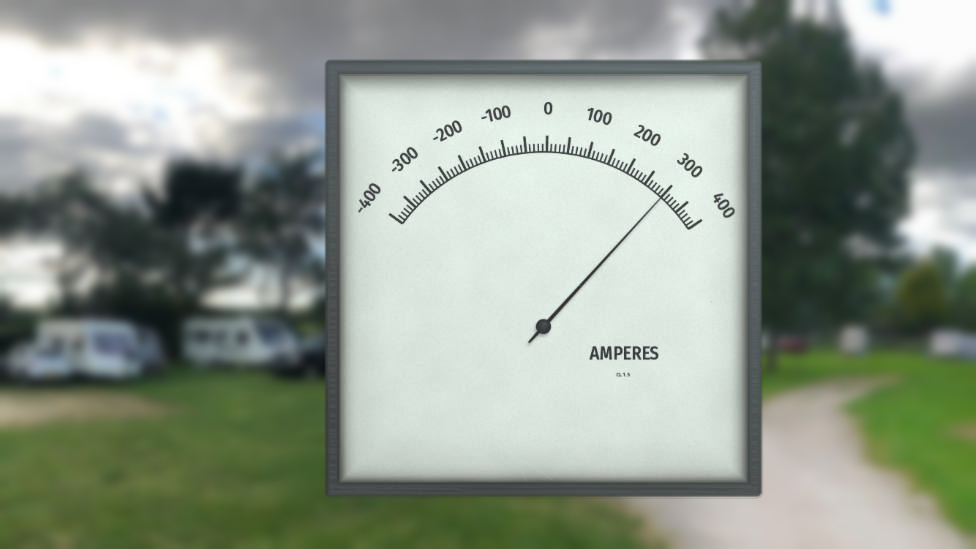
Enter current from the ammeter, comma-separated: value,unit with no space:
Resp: 300,A
